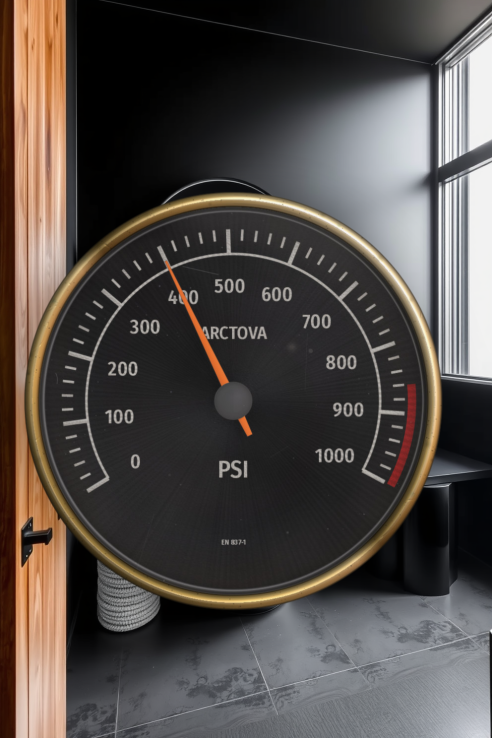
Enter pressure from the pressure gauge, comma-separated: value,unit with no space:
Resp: 400,psi
